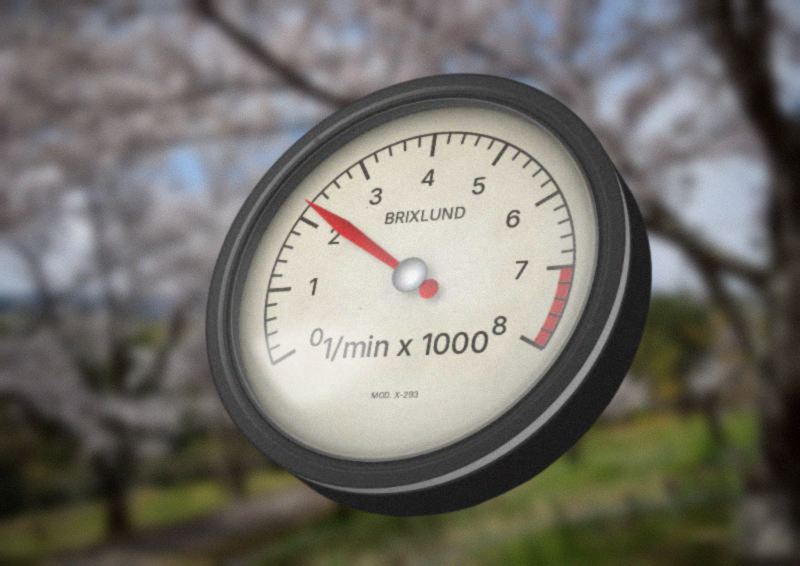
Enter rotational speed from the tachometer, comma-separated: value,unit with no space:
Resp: 2200,rpm
